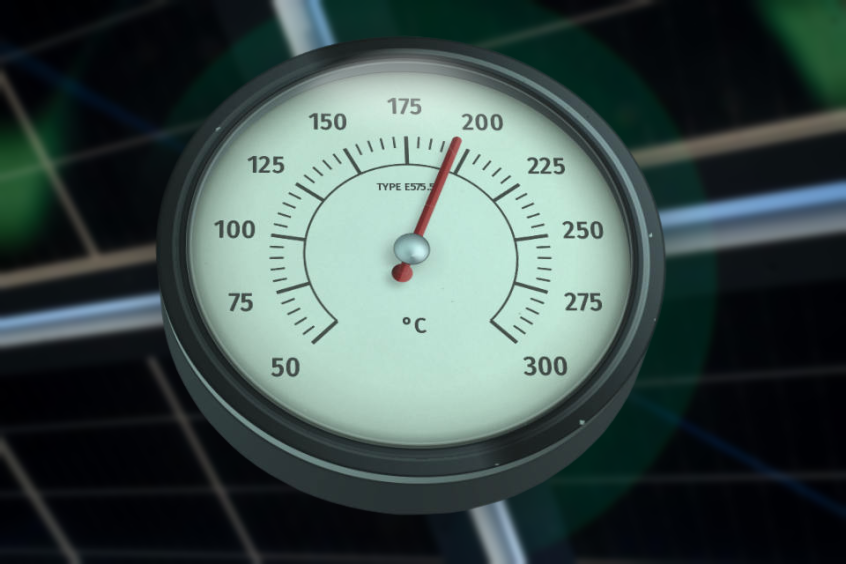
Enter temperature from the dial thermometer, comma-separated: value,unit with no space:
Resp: 195,°C
